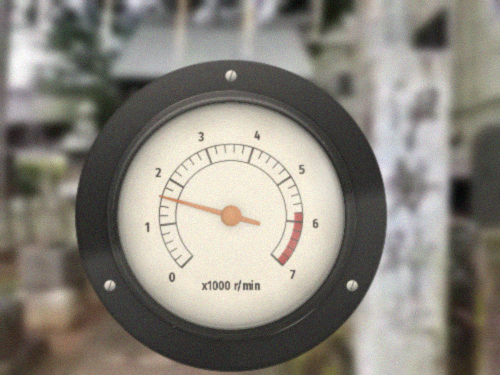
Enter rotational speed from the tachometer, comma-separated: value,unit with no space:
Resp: 1600,rpm
